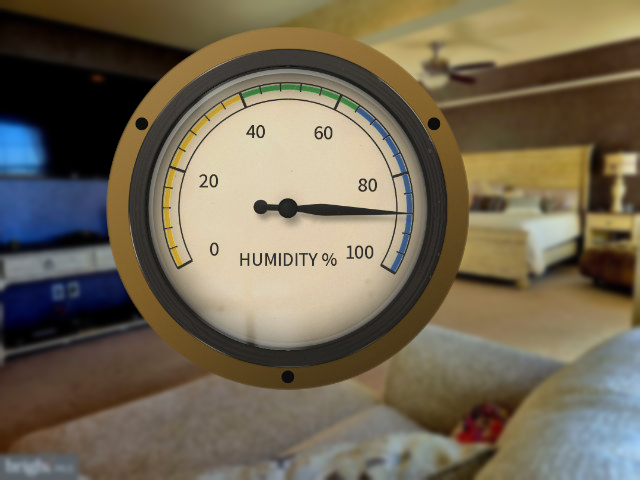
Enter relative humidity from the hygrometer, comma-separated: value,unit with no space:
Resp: 88,%
